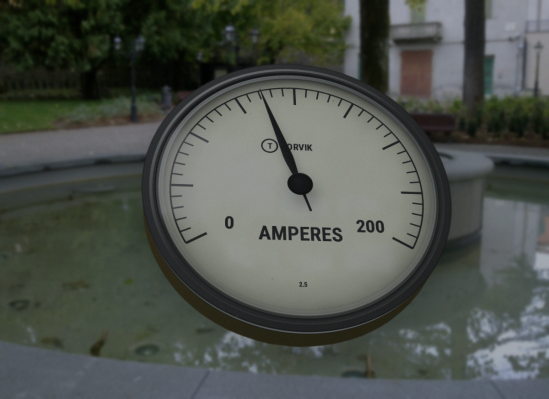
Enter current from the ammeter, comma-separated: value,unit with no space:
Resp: 85,A
